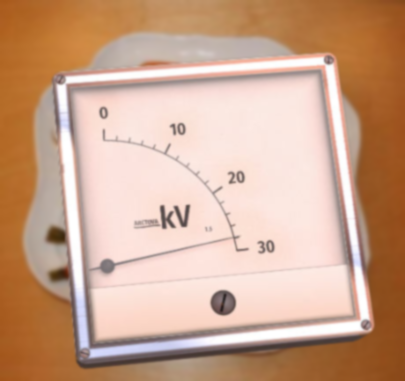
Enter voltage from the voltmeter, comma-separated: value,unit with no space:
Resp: 28,kV
